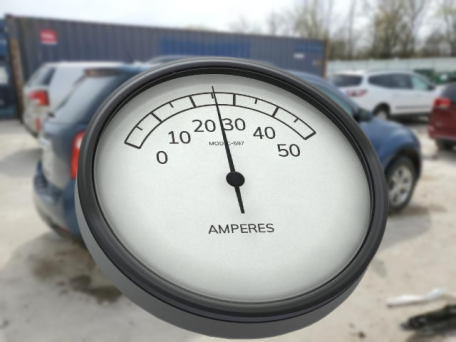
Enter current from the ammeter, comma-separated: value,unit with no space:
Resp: 25,A
